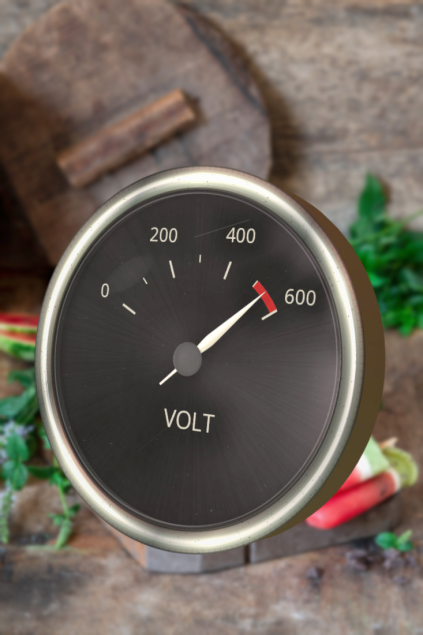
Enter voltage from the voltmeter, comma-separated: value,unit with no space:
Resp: 550,V
